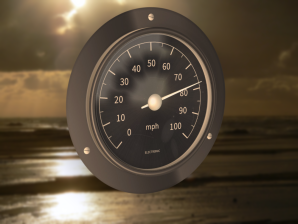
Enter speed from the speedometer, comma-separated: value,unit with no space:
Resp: 77.5,mph
